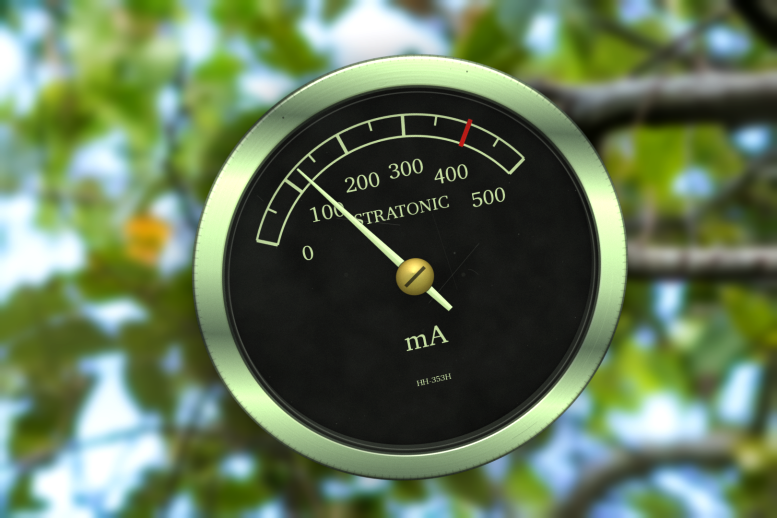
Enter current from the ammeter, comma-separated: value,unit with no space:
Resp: 125,mA
